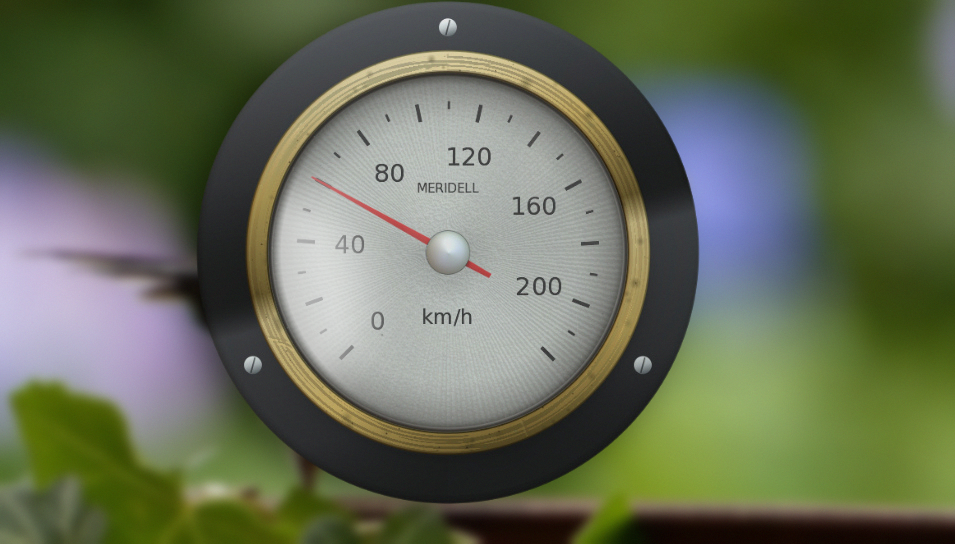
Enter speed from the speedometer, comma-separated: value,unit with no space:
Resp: 60,km/h
